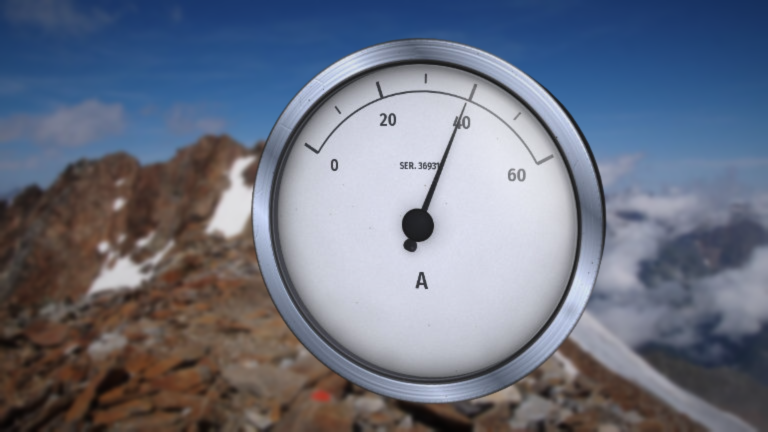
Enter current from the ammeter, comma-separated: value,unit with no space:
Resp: 40,A
